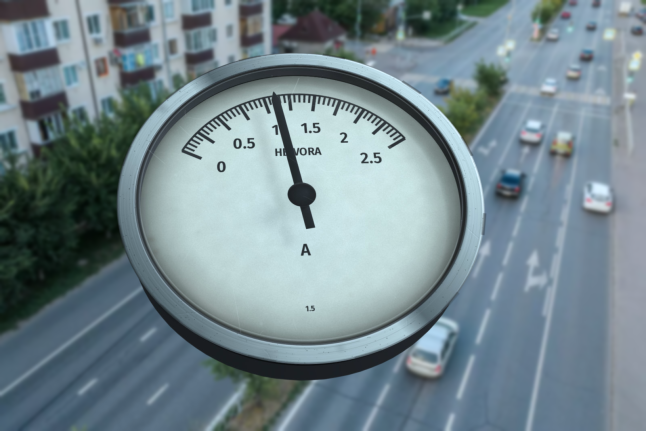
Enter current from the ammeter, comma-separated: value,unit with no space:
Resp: 1.1,A
